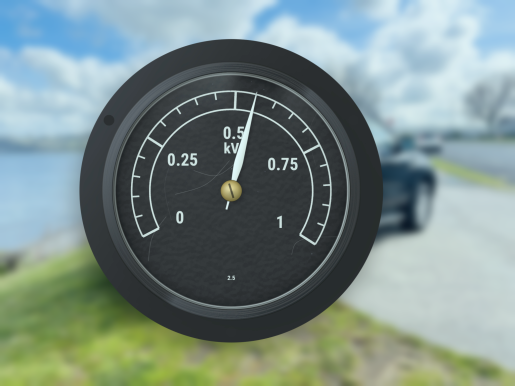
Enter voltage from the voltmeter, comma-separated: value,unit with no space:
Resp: 0.55,kV
